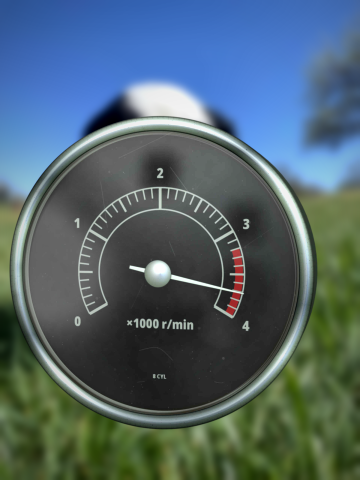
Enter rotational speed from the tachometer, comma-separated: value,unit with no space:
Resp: 3700,rpm
